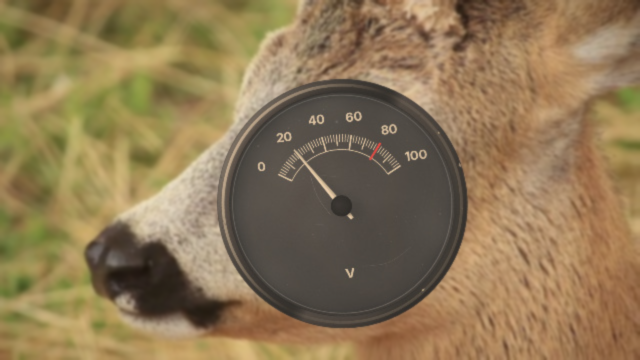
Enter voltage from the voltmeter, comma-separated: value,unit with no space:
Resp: 20,V
